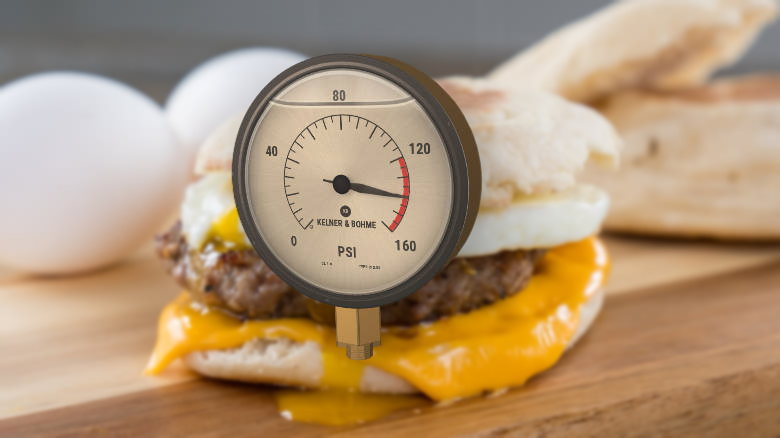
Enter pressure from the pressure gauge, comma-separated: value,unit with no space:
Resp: 140,psi
